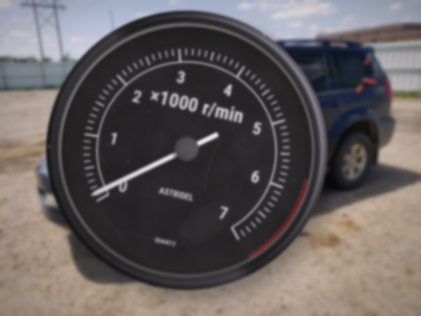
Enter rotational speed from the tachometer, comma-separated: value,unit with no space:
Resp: 100,rpm
